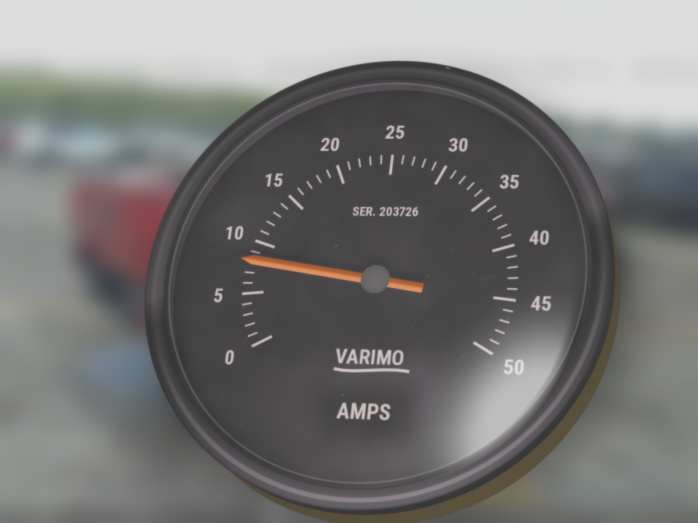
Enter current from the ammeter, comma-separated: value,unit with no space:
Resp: 8,A
